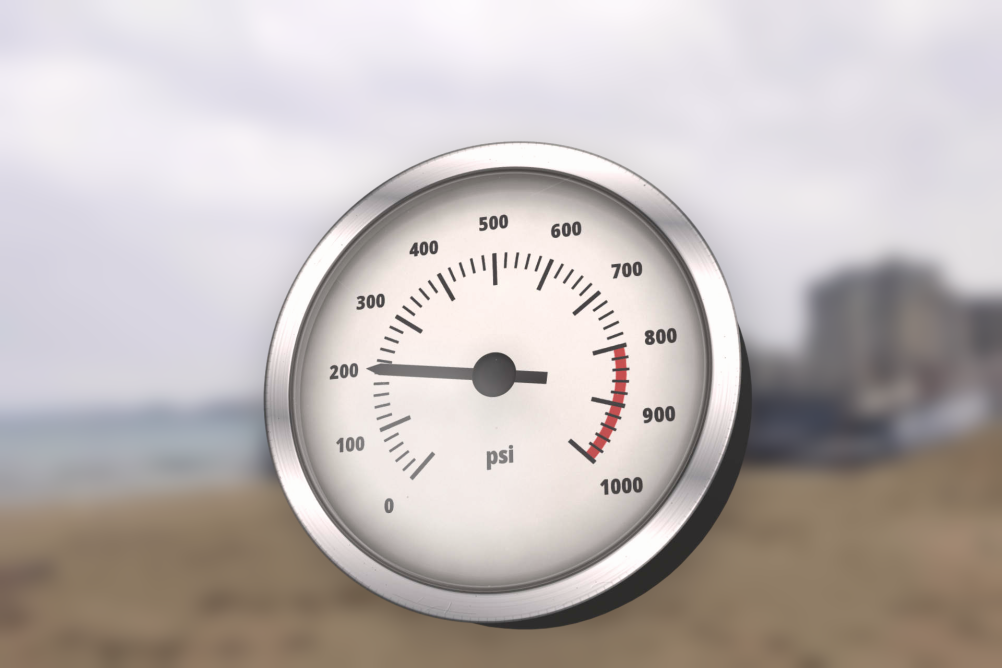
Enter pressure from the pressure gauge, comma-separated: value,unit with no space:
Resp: 200,psi
